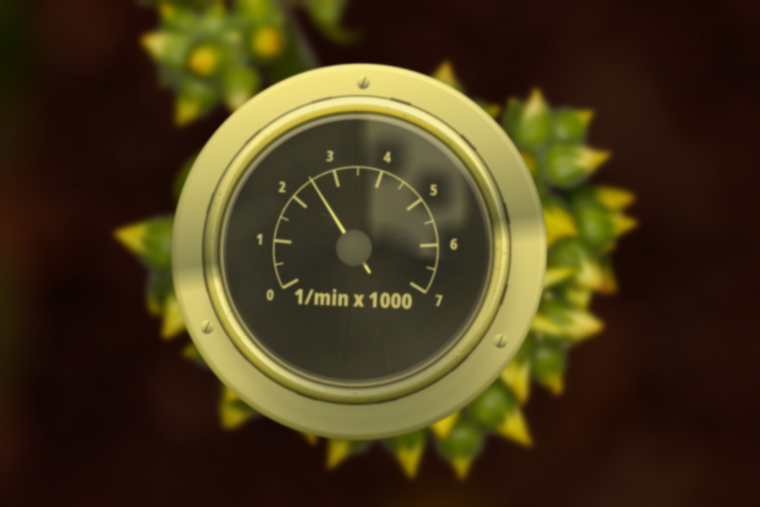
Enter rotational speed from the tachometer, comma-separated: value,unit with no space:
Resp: 2500,rpm
